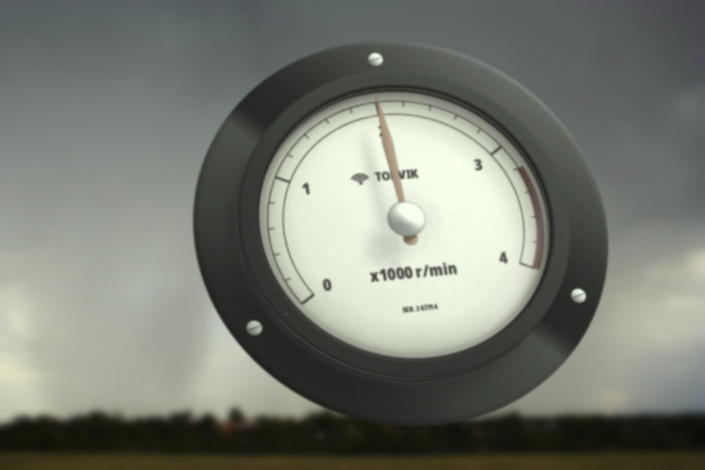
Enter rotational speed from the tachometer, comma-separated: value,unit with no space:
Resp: 2000,rpm
